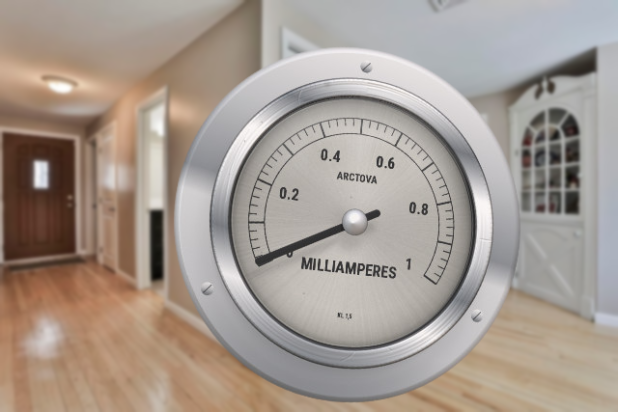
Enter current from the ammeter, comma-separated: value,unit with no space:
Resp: 0.01,mA
